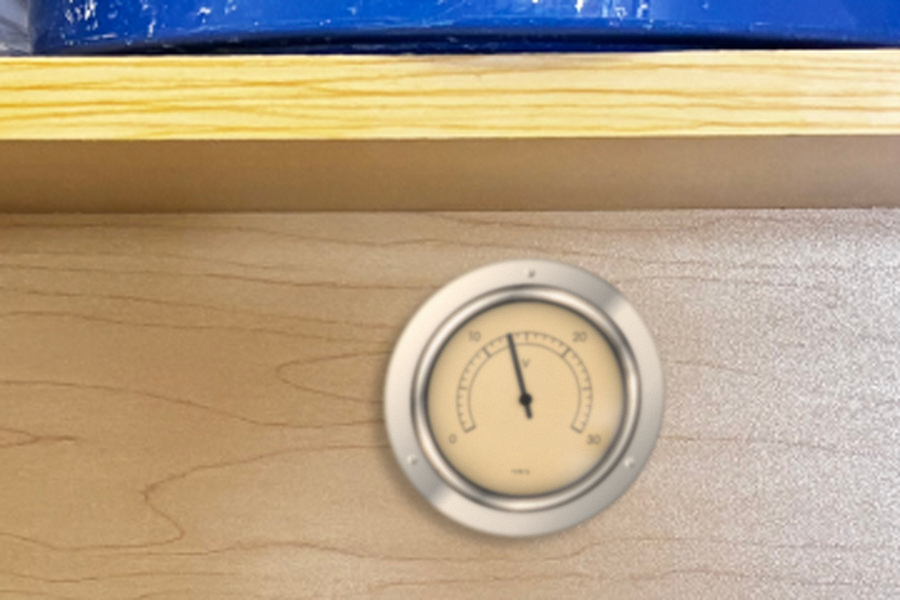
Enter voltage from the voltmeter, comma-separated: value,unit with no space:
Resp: 13,V
